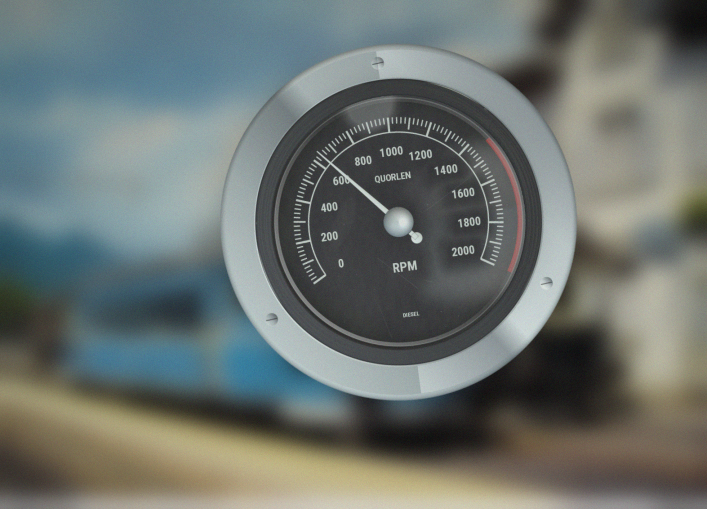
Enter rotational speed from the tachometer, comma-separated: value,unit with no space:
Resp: 640,rpm
